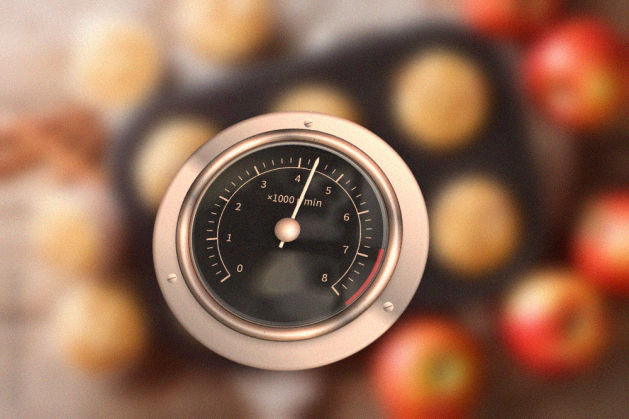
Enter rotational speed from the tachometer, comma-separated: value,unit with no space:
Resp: 4400,rpm
